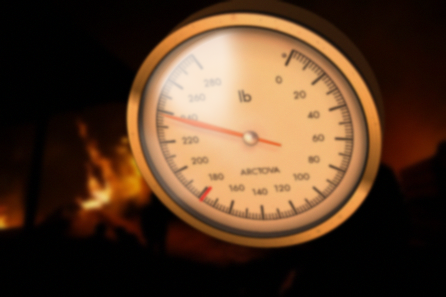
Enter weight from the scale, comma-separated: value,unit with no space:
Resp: 240,lb
